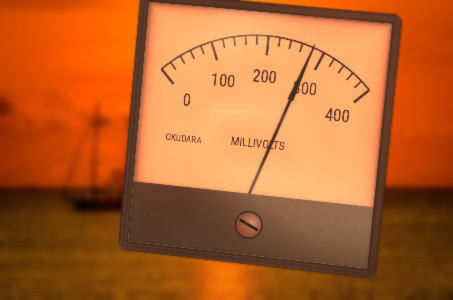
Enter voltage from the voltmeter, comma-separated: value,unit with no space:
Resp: 280,mV
